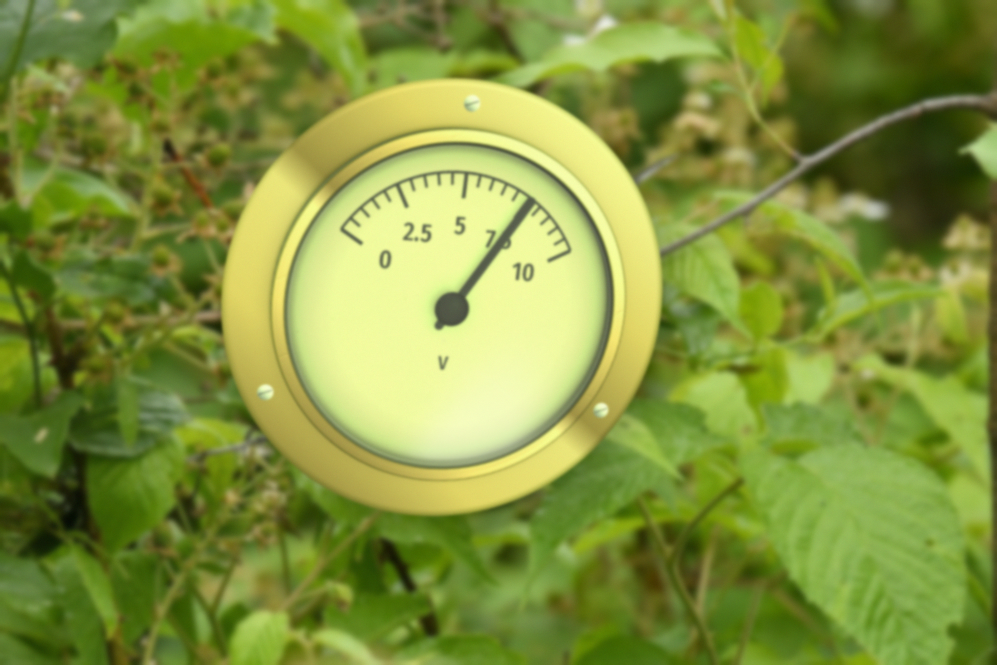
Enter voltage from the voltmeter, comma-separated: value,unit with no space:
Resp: 7.5,V
